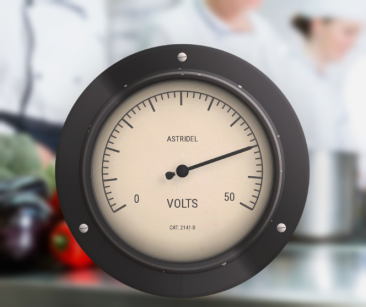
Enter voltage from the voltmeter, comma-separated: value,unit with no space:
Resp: 40,V
